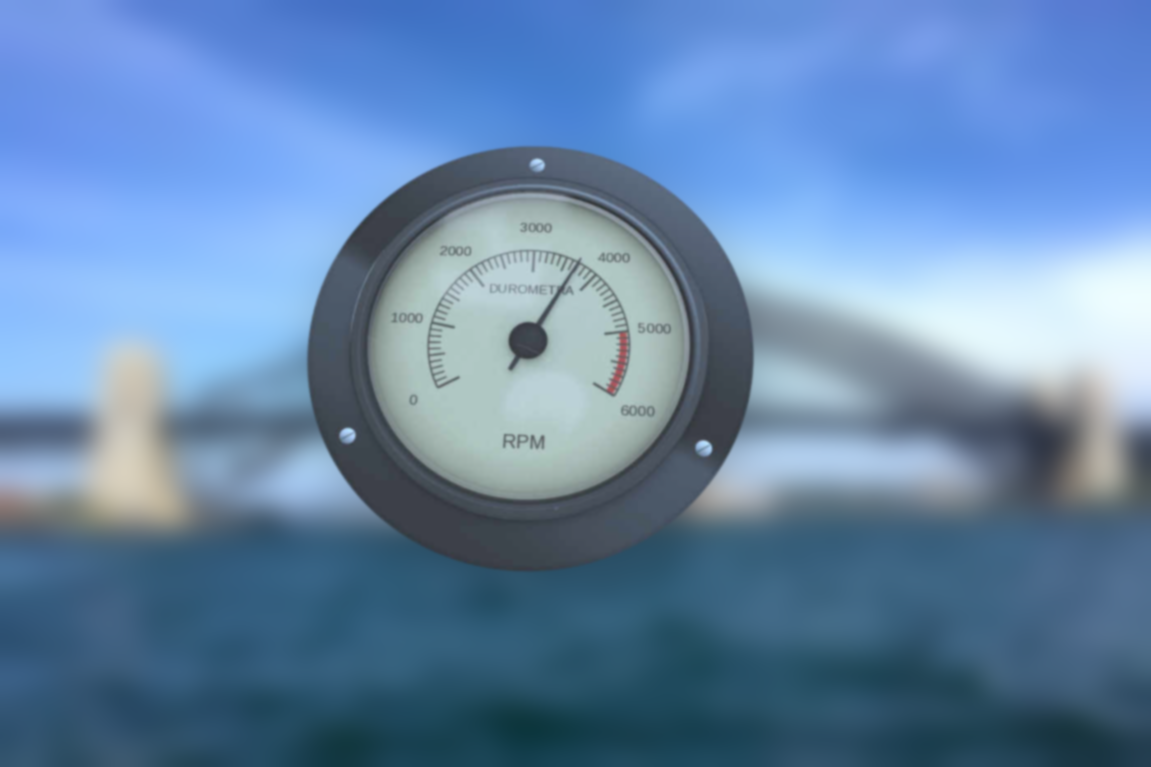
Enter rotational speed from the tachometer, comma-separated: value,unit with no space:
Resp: 3700,rpm
